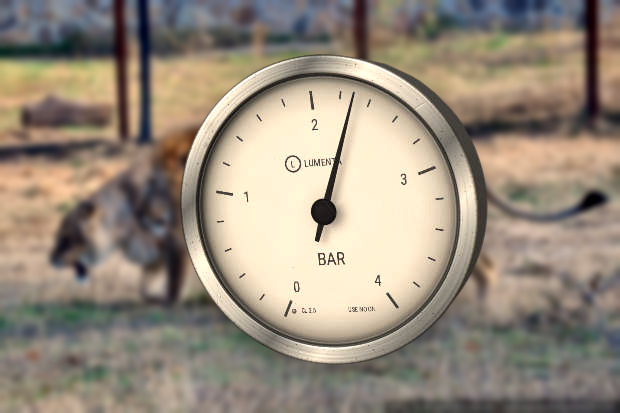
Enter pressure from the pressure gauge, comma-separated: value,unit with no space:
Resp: 2.3,bar
